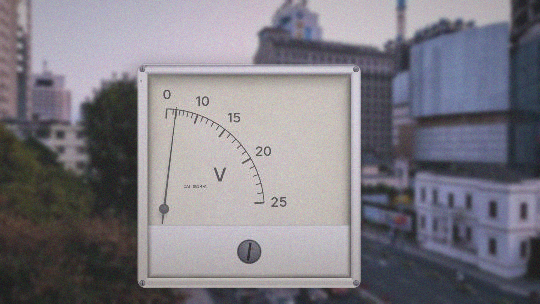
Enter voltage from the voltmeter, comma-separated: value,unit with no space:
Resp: 5,V
